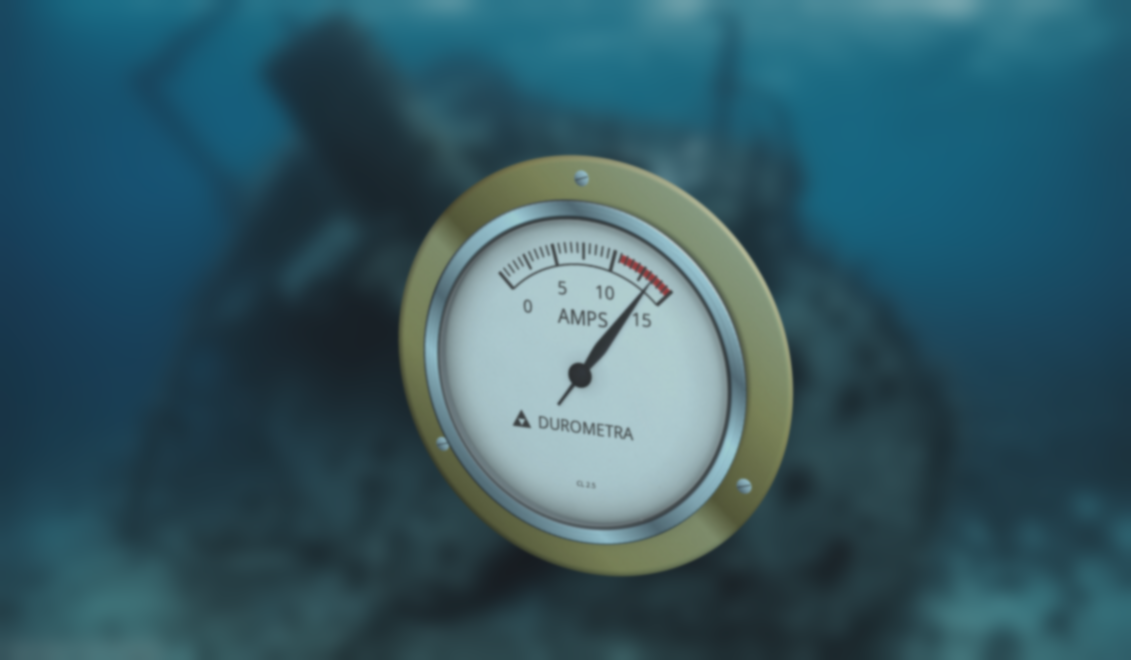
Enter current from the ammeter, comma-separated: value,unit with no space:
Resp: 13.5,A
